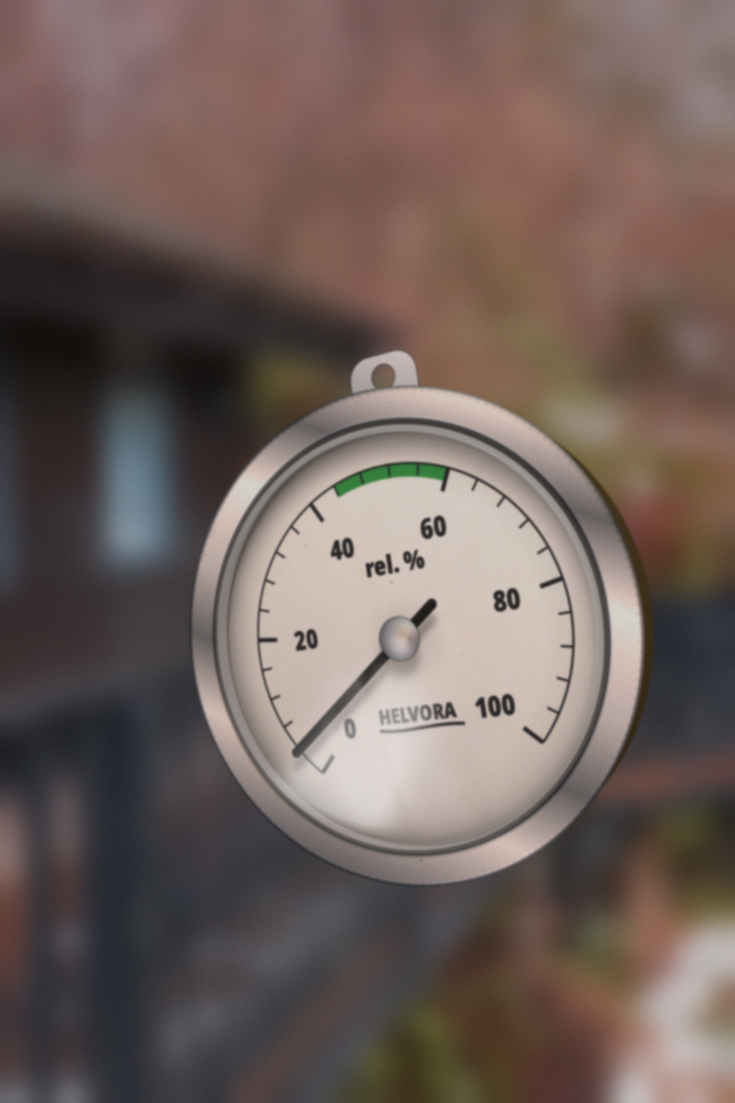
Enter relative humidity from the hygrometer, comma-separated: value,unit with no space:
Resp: 4,%
